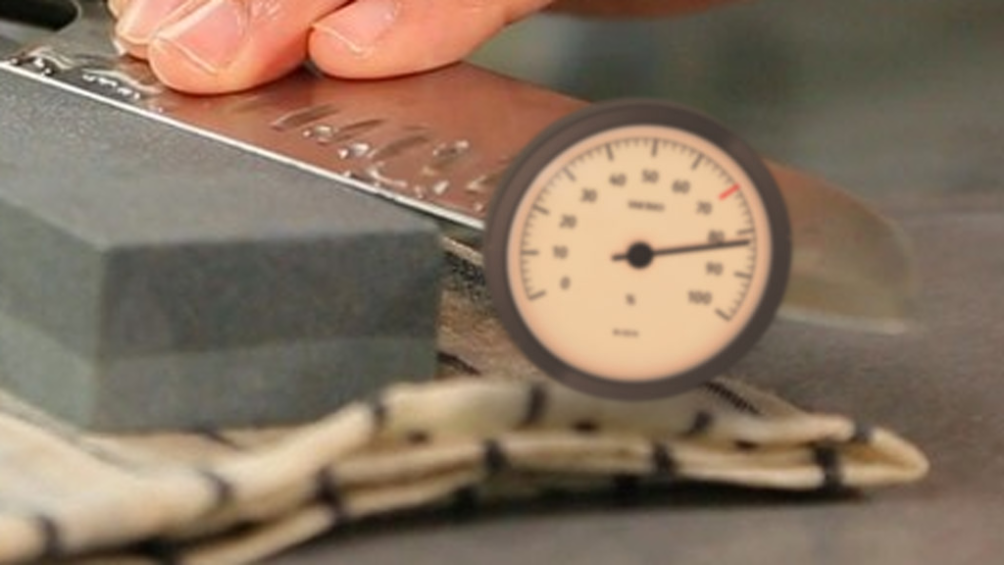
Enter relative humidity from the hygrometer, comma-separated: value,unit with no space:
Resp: 82,%
